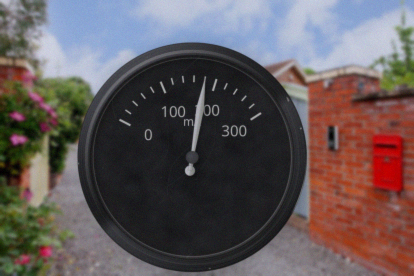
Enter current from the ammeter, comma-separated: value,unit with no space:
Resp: 180,mA
